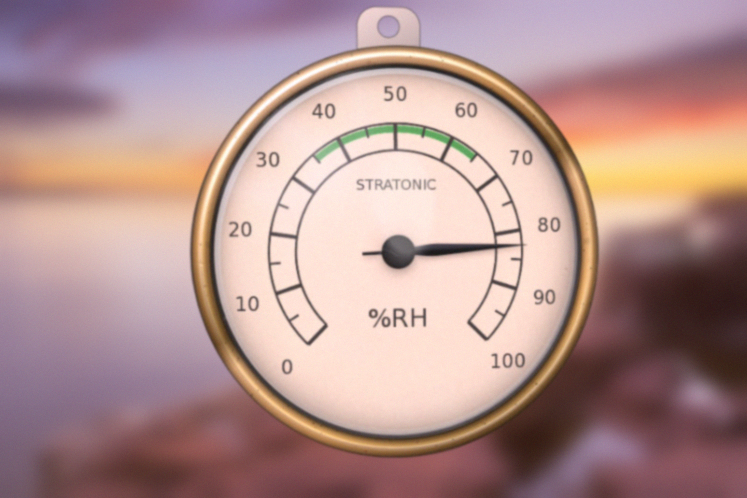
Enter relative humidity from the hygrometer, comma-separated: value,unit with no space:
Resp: 82.5,%
